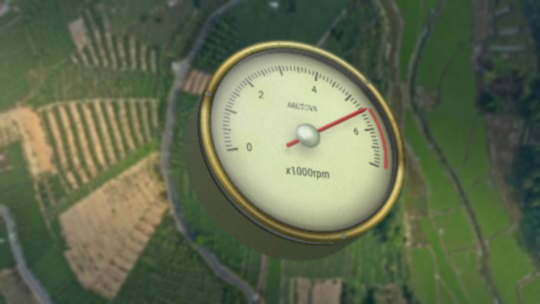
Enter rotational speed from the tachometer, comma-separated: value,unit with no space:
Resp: 5500,rpm
